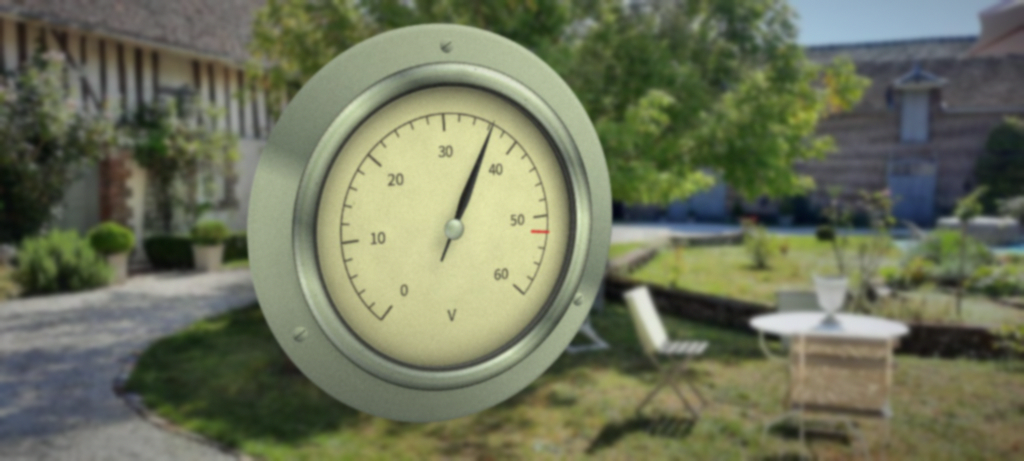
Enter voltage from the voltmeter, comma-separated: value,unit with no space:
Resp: 36,V
